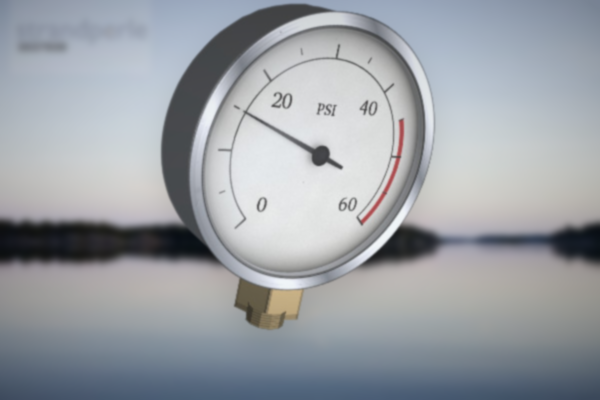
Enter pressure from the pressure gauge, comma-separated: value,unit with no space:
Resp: 15,psi
